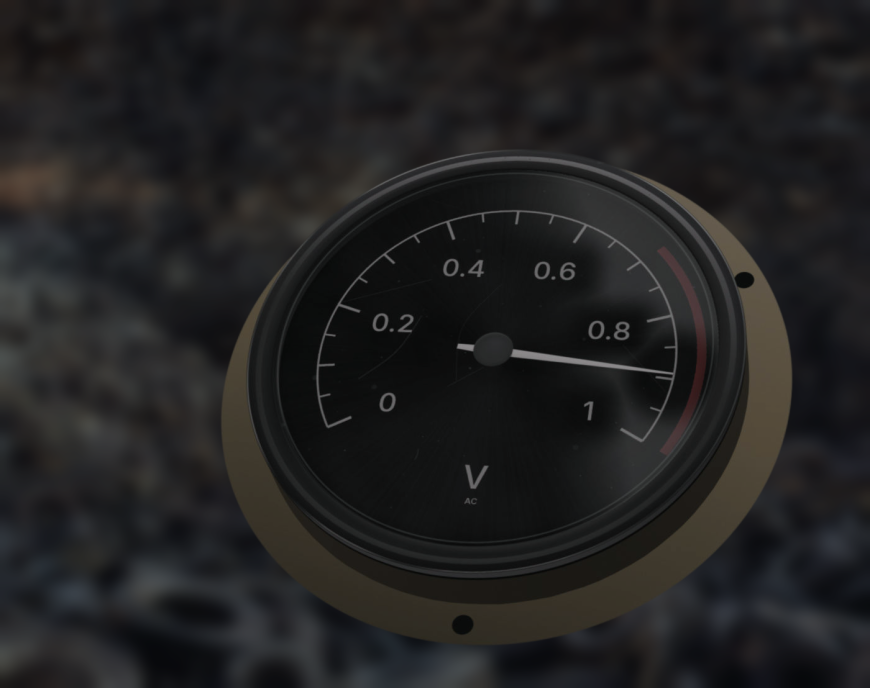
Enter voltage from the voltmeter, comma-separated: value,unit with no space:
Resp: 0.9,V
